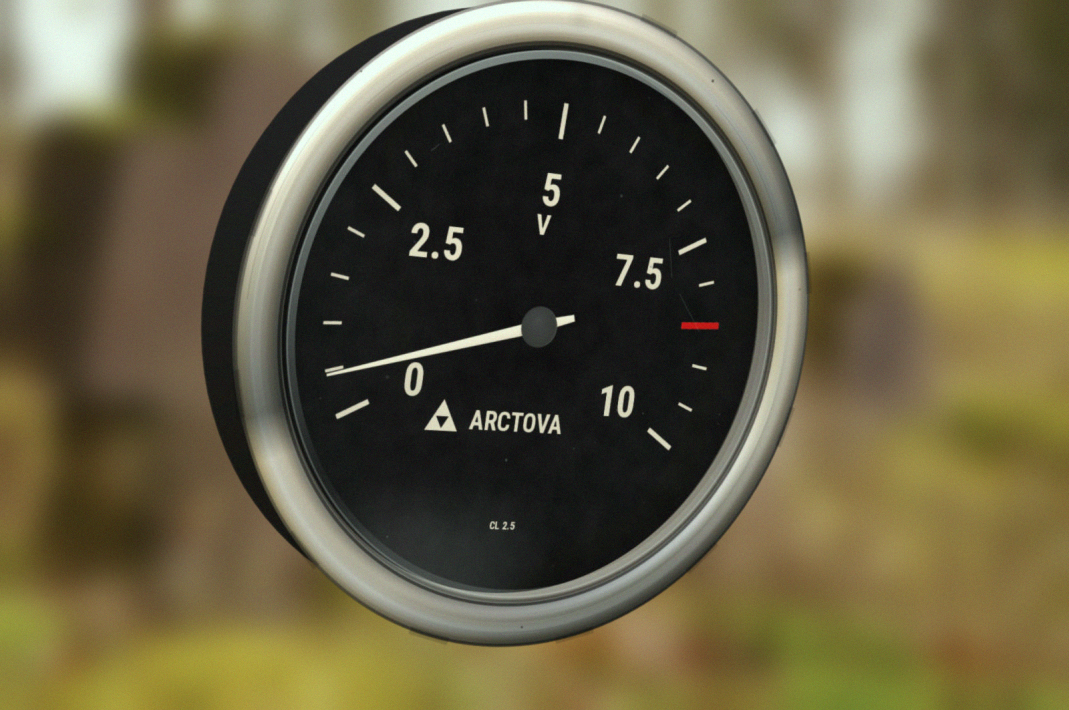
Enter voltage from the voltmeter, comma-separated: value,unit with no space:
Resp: 0.5,V
